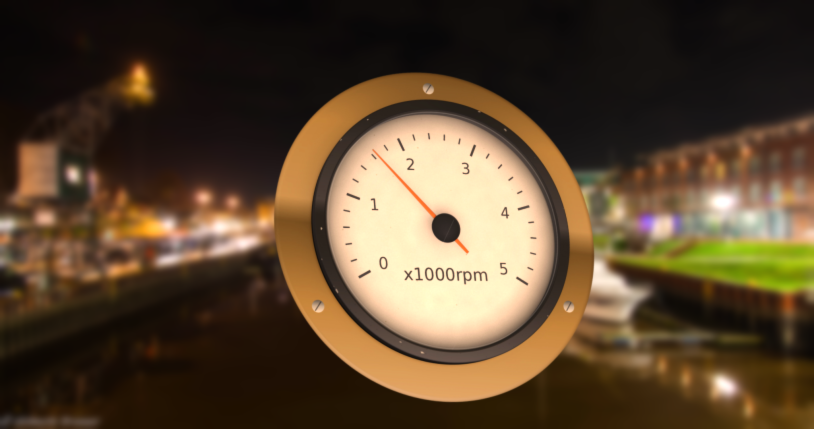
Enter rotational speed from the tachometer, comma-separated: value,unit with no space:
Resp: 1600,rpm
